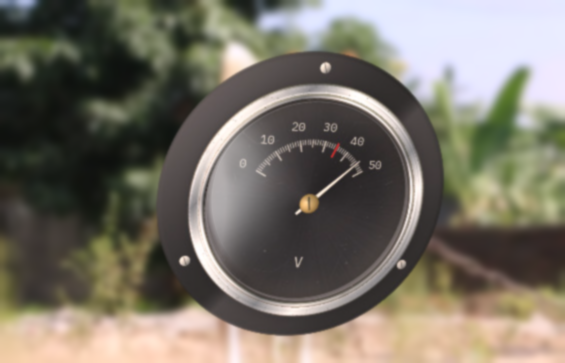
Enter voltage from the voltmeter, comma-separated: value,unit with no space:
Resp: 45,V
